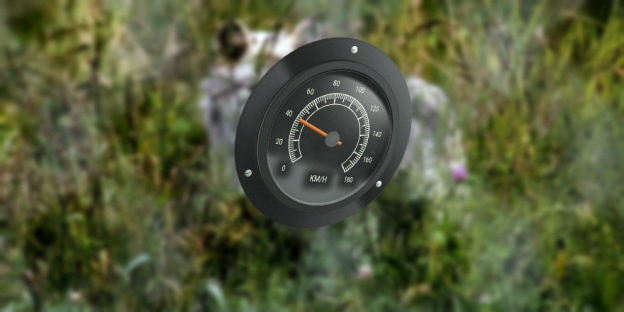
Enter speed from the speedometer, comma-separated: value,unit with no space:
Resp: 40,km/h
